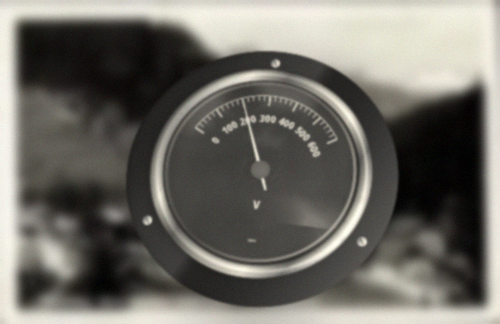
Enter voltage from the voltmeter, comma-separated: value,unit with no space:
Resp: 200,V
